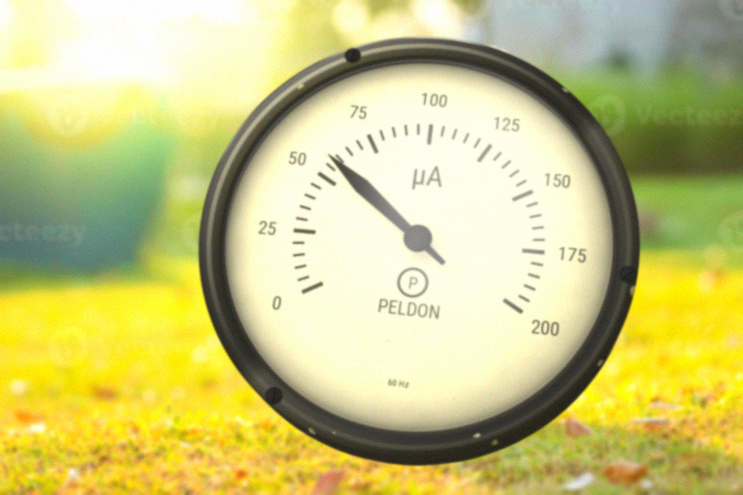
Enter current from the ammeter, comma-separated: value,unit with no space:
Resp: 57.5,µA
